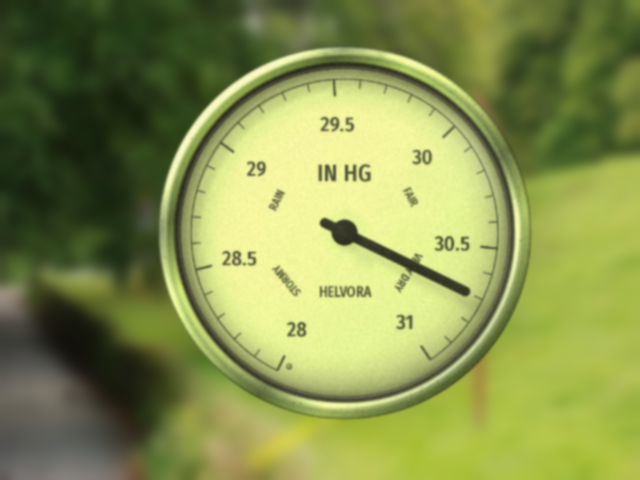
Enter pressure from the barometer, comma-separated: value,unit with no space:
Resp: 30.7,inHg
